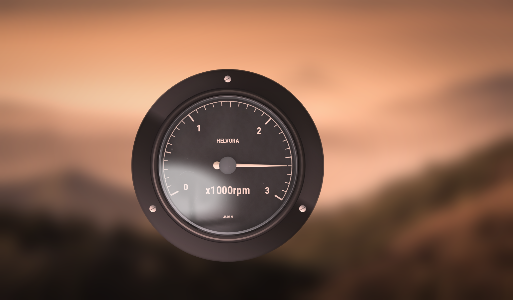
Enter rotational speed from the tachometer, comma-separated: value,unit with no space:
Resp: 2600,rpm
